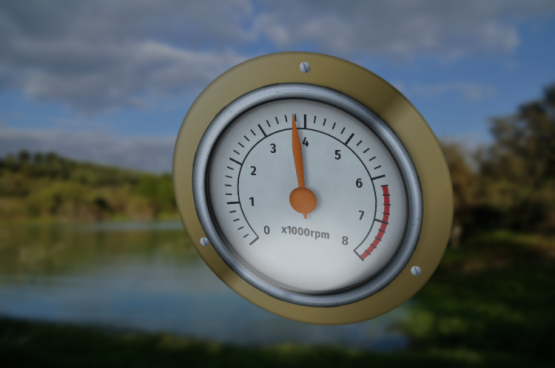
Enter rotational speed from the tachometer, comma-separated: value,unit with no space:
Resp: 3800,rpm
